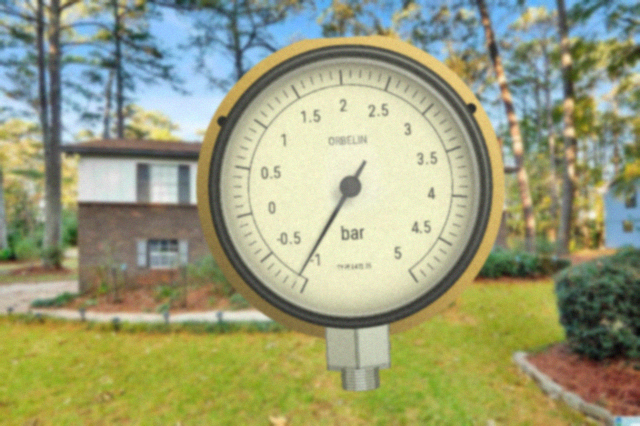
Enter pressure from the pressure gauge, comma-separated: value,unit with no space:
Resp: -0.9,bar
